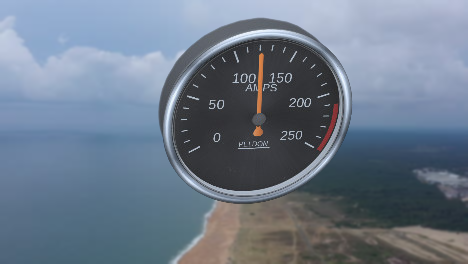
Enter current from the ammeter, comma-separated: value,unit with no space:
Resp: 120,A
